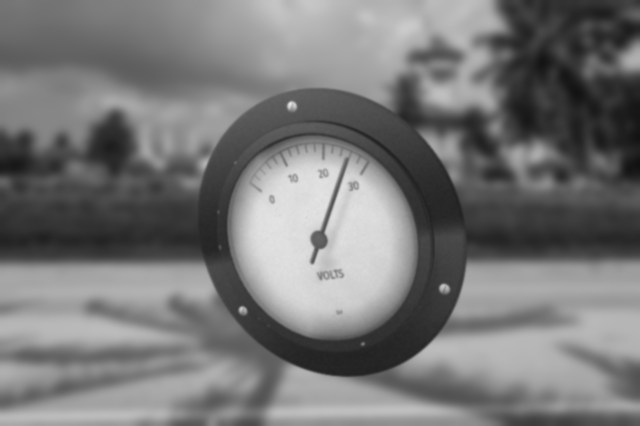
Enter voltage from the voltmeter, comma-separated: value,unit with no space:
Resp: 26,V
